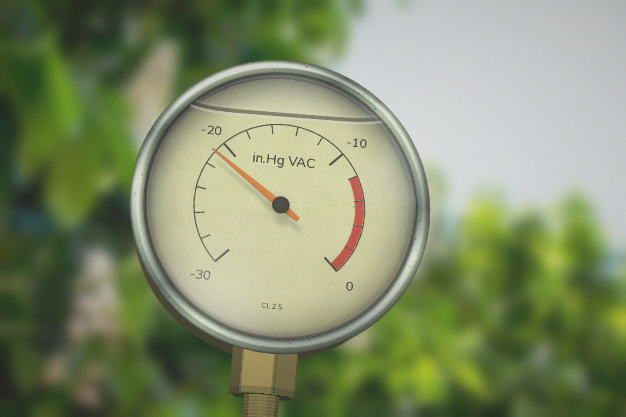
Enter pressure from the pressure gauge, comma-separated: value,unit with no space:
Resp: -21,inHg
